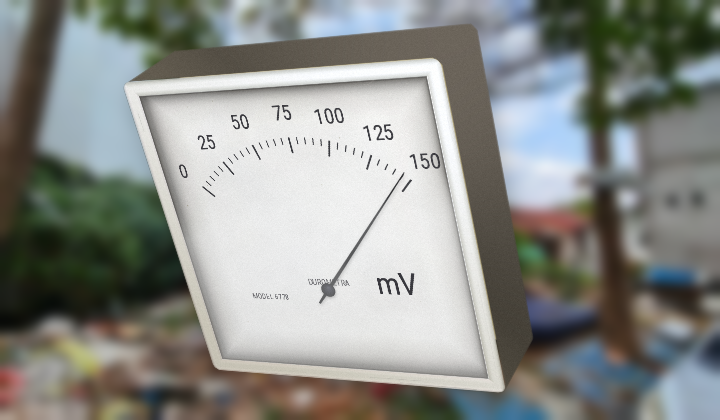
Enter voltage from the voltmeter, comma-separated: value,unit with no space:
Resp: 145,mV
